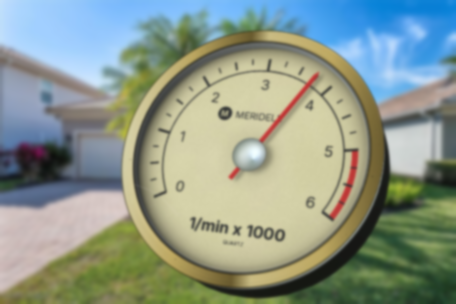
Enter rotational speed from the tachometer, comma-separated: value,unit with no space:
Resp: 3750,rpm
